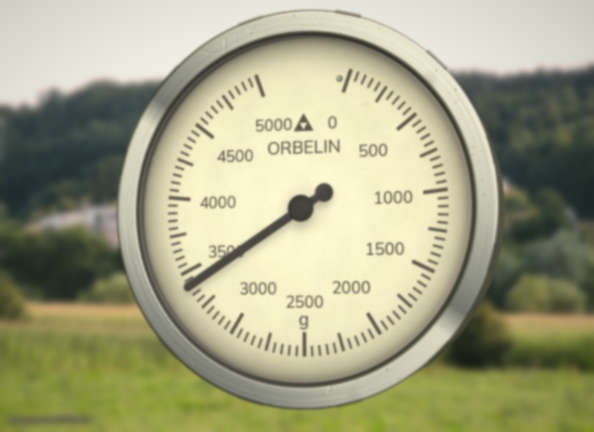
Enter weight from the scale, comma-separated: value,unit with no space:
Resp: 3400,g
